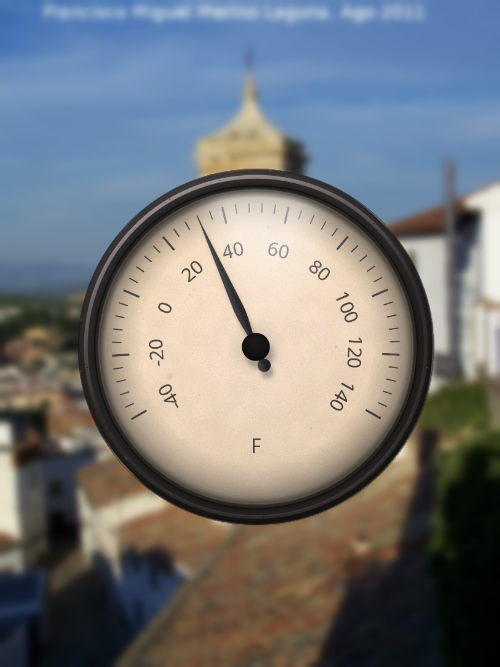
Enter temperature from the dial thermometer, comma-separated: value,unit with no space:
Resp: 32,°F
